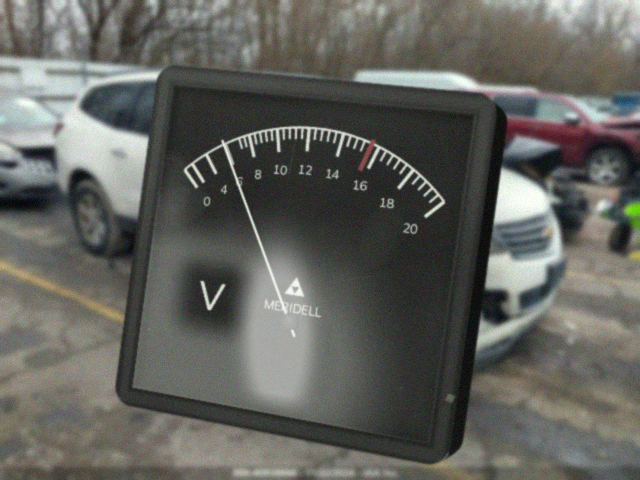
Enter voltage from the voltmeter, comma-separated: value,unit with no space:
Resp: 6,V
